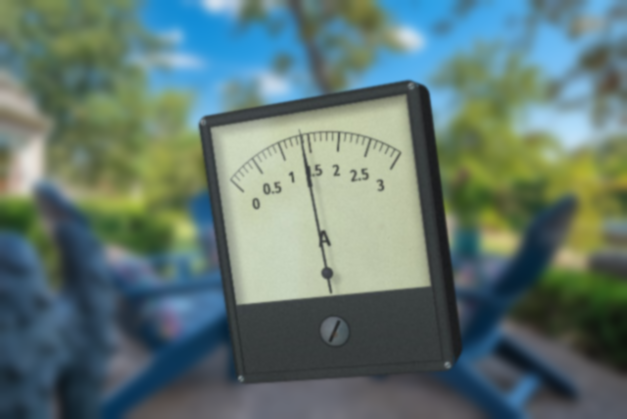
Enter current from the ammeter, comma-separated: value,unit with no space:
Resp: 1.4,A
